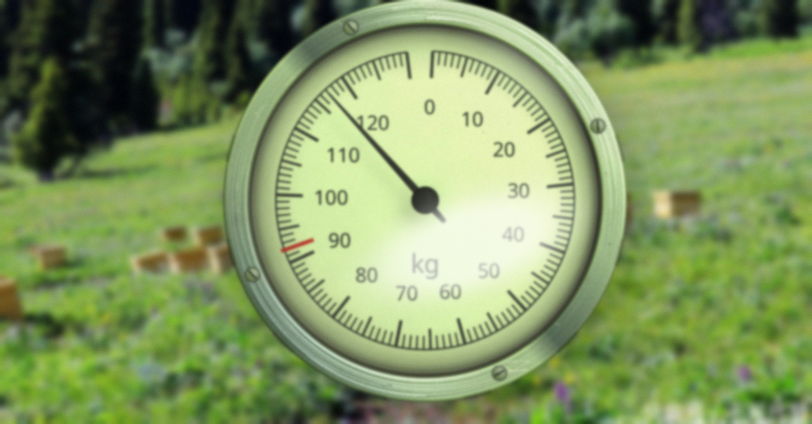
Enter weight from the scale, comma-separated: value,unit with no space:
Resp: 117,kg
